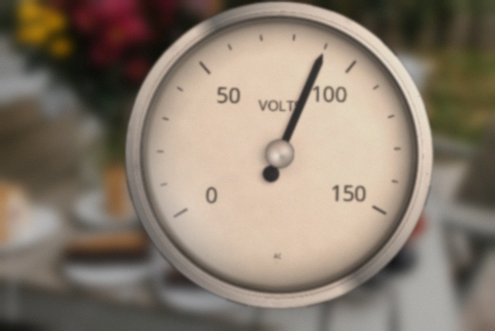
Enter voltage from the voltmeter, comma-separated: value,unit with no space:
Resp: 90,V
